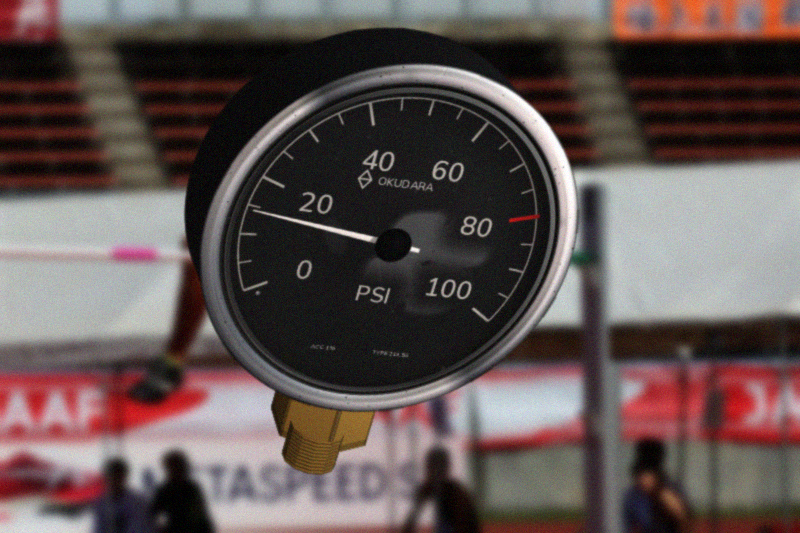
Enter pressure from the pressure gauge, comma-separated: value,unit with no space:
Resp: 15,psi
